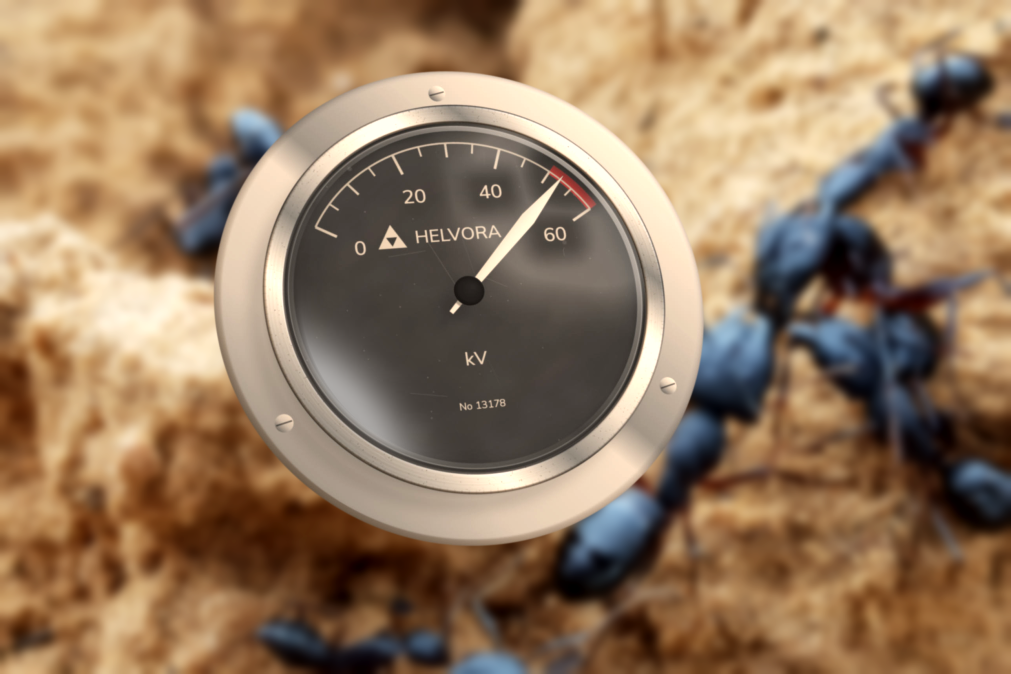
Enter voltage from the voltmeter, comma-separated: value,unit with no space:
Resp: 52.5,kV
